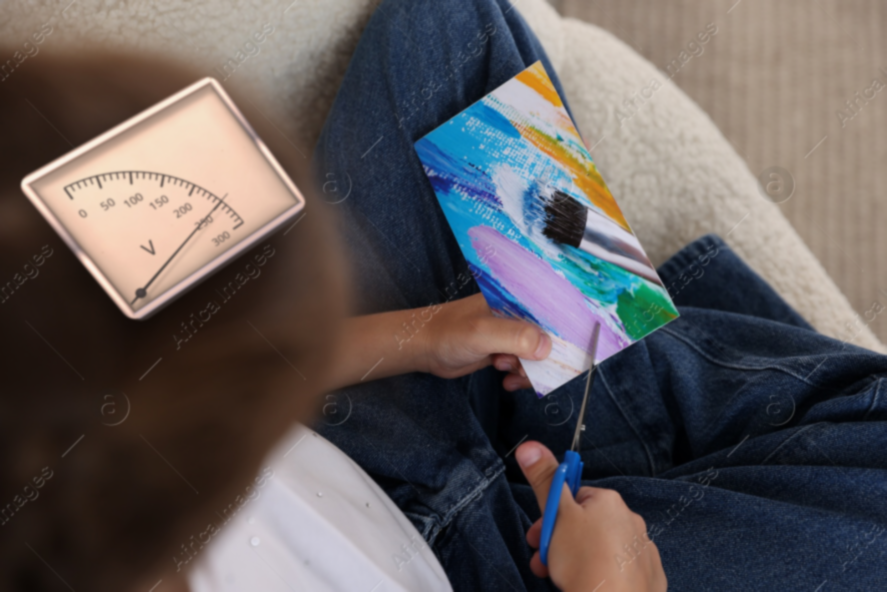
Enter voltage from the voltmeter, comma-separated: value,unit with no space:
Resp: 250,V
